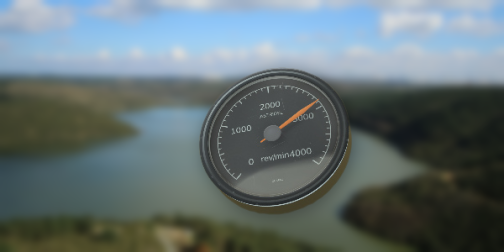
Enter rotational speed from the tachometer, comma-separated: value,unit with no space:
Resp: 2900,rpm
